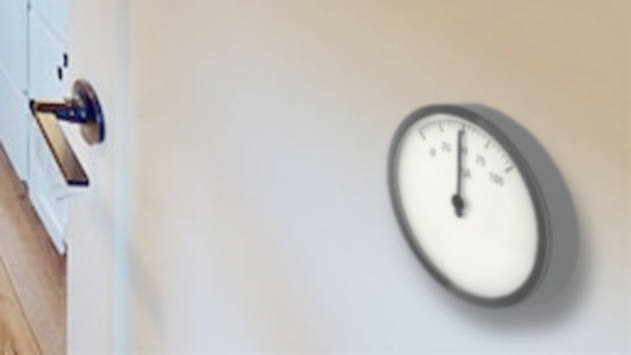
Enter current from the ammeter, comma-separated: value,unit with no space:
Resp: 50,mA
